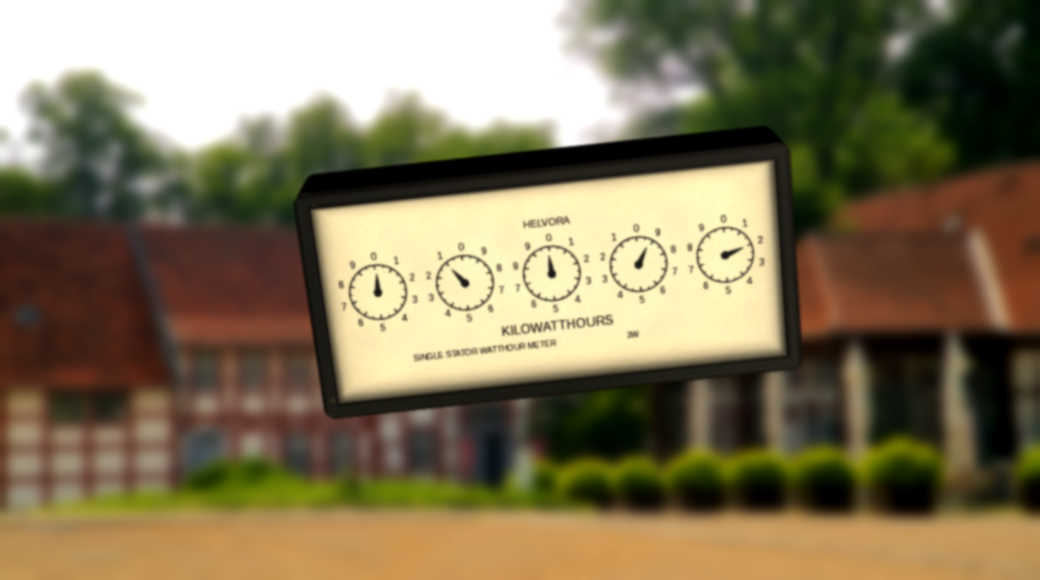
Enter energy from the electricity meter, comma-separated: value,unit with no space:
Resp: 992,kWh
